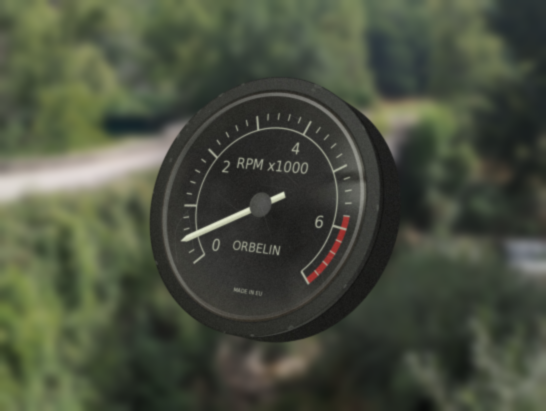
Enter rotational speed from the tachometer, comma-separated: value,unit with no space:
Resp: 400,rpm
